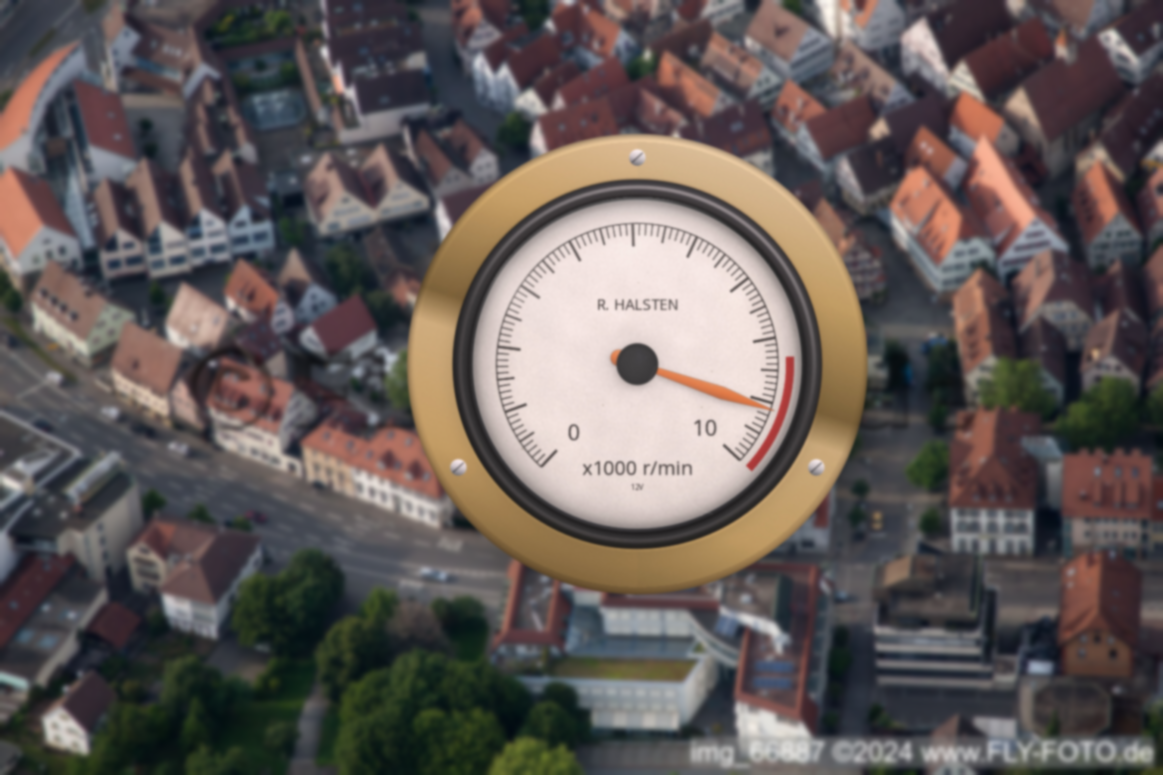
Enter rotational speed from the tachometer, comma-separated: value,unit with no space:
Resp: 9100,rpm
